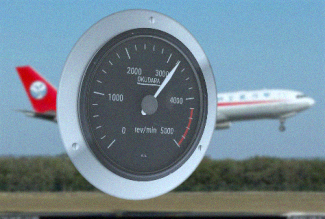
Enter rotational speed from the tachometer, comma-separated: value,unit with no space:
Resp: 3200,rpm
